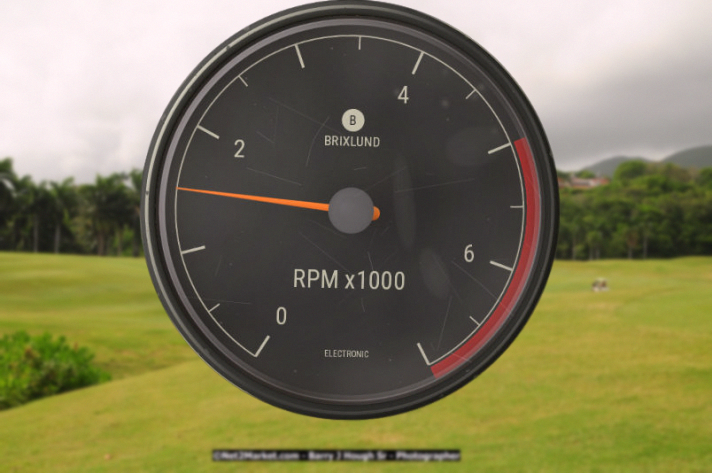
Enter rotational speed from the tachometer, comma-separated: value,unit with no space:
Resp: 1500,rpm
